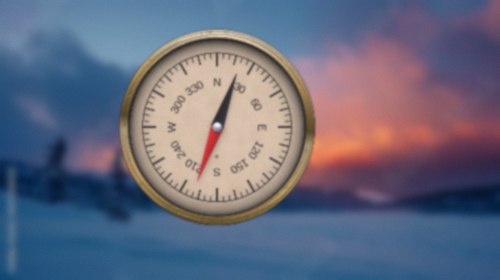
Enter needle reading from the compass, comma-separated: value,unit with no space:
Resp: 200,°
